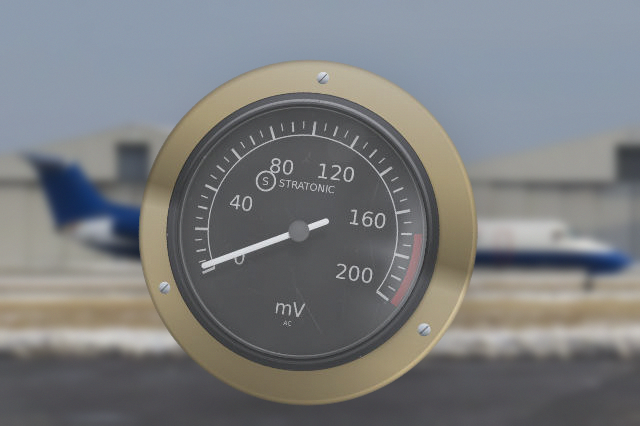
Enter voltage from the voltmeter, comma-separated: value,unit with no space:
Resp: 2.5,mV
